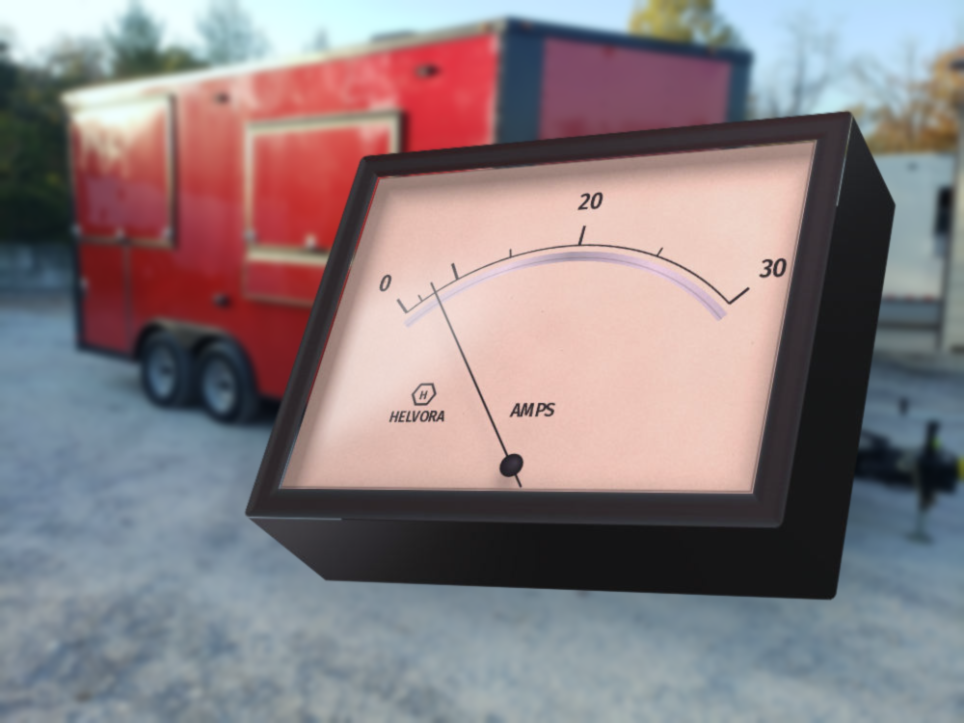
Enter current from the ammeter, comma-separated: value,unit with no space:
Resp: 7.5,A
